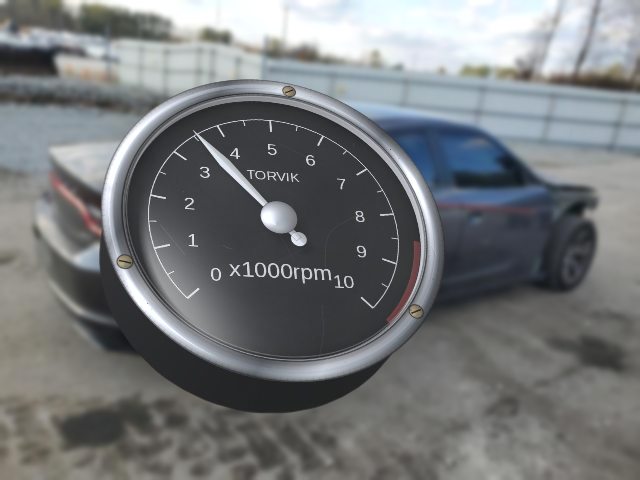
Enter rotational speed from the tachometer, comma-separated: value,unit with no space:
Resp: 3500,rpm
